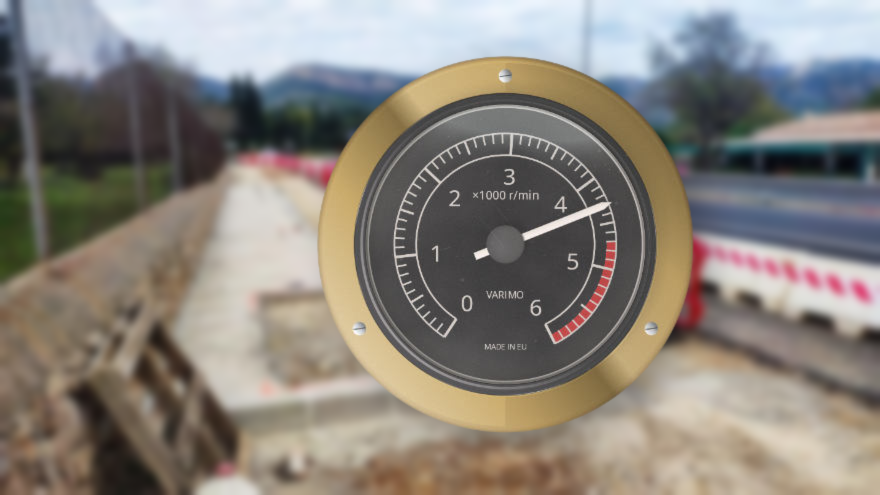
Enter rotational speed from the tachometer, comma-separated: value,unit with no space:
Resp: 4300,rpm
